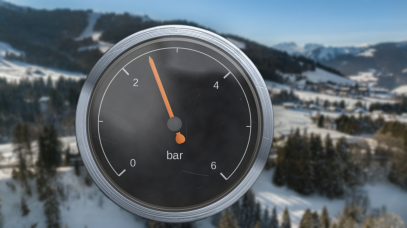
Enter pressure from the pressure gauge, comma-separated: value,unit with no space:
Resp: 2.5,bar
